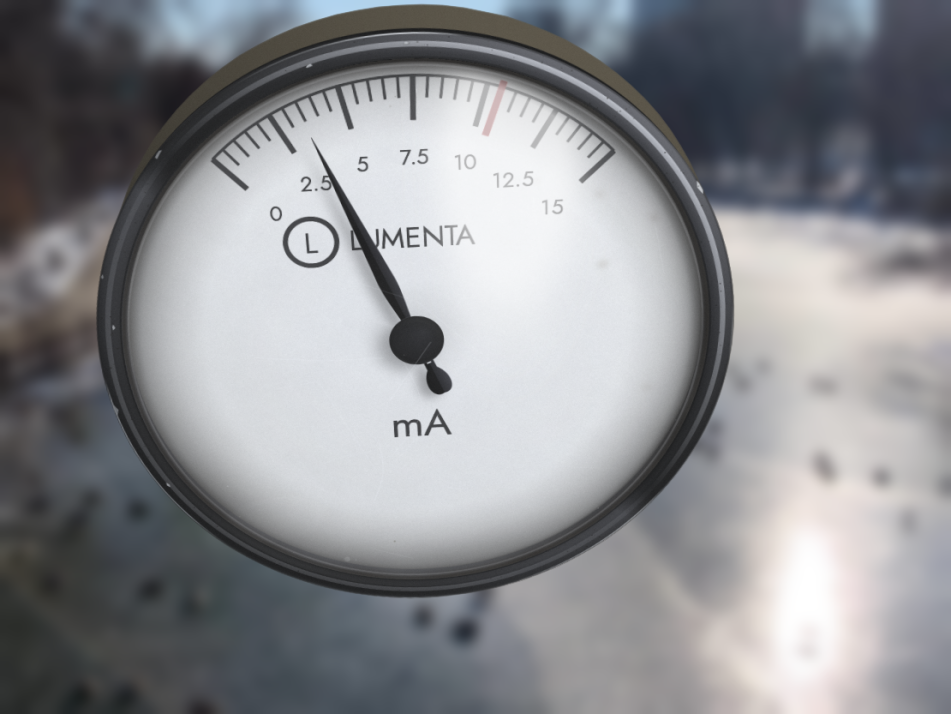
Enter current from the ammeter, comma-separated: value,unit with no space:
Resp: 3.5,mA
